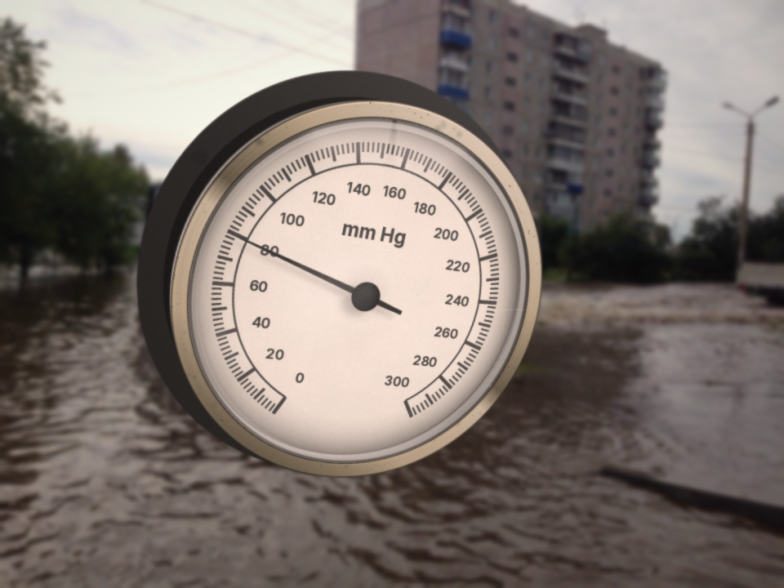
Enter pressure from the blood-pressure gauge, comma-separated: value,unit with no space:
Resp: 80,mmHg
